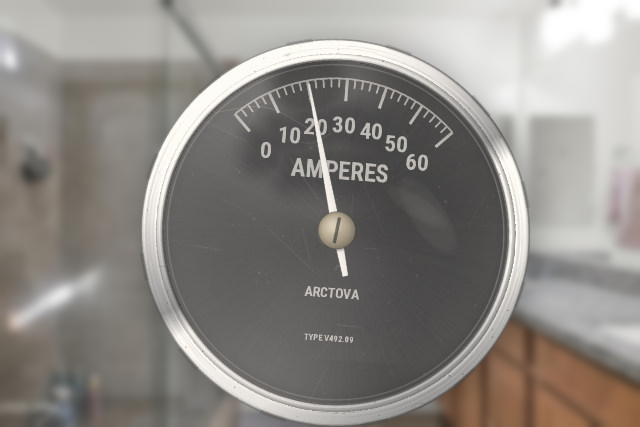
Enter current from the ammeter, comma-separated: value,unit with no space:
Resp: 20,A
